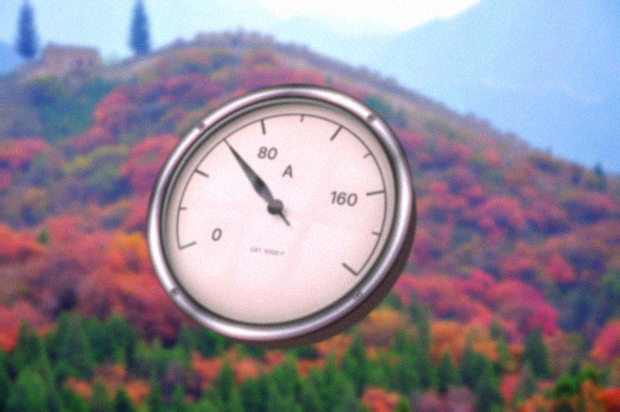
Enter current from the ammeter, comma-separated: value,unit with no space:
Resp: 60,A
